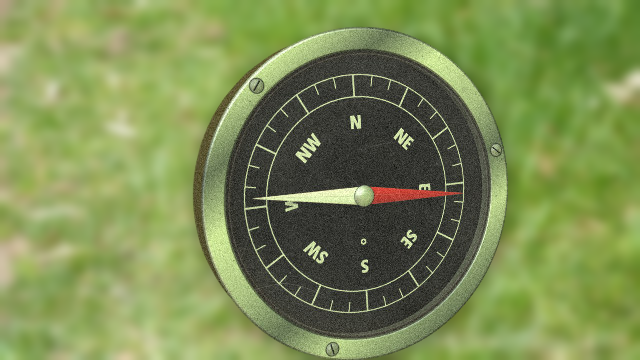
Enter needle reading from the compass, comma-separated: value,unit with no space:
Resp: 95,°
